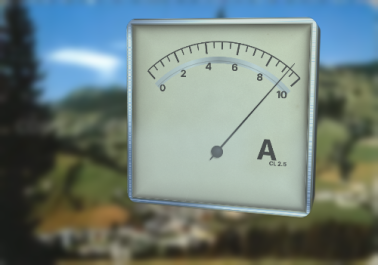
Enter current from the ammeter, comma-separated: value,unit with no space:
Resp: 9.25,A
